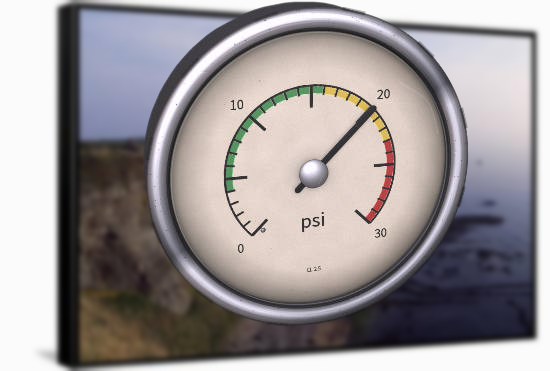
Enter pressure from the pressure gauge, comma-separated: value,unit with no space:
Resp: 20,psi
